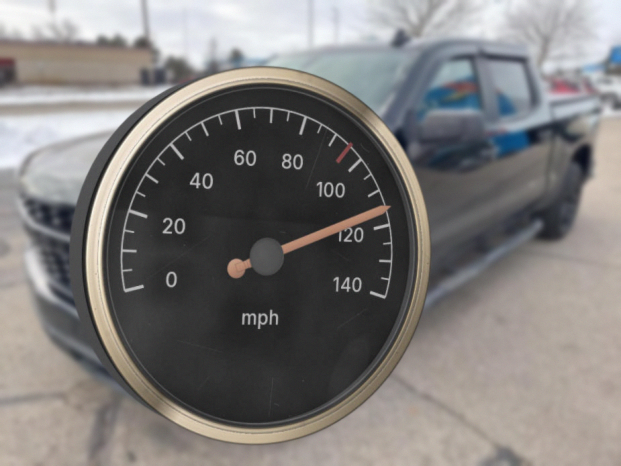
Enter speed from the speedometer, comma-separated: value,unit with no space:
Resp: 115,mph
